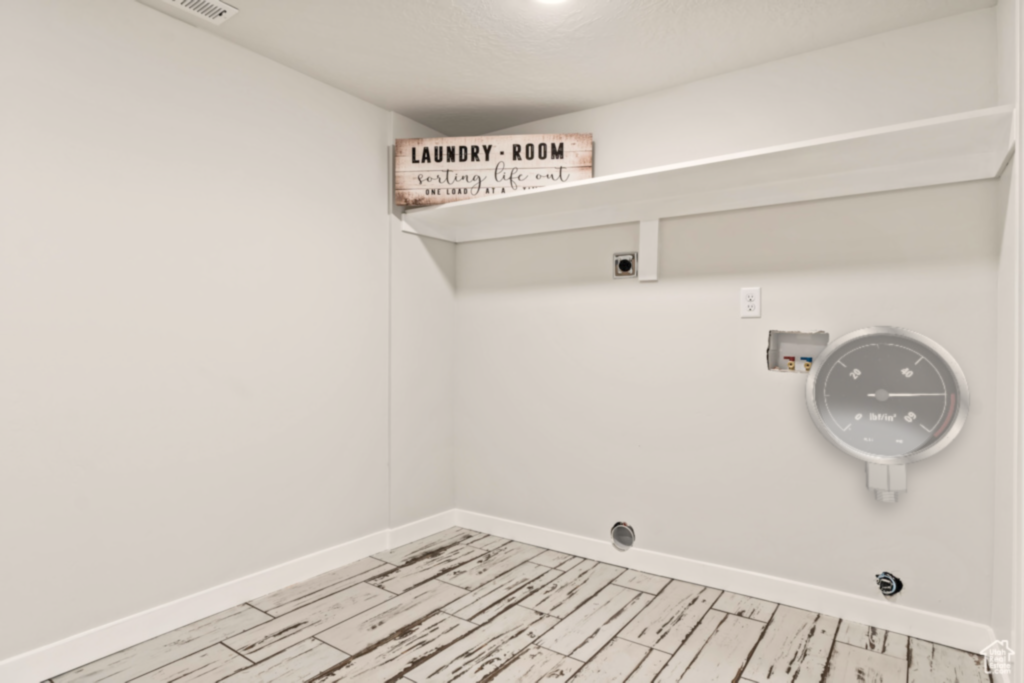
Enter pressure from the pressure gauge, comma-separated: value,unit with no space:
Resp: 50,psi
